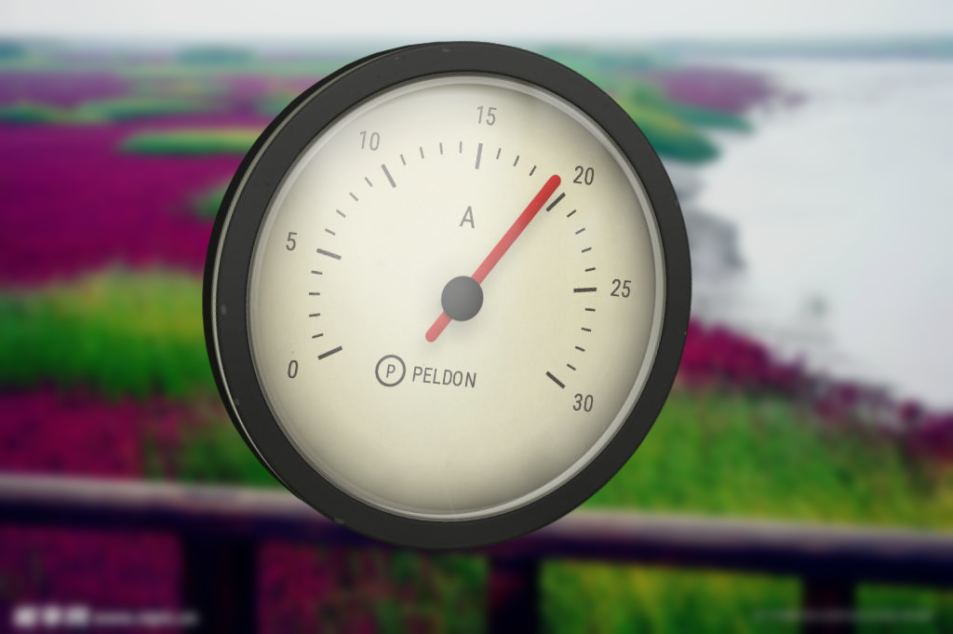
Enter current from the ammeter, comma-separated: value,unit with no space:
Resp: 19,A
